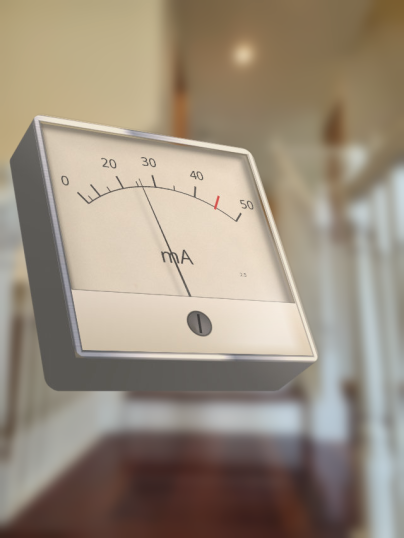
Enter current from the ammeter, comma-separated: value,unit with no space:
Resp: 25,mA
